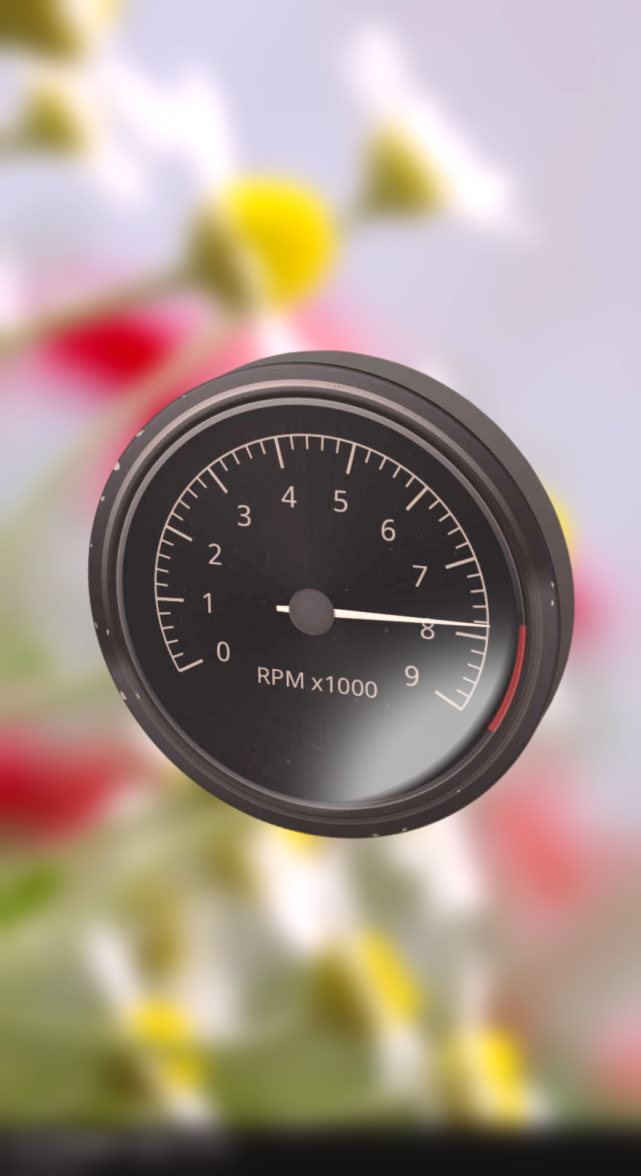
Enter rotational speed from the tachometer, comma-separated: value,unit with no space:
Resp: 7800,rpm
